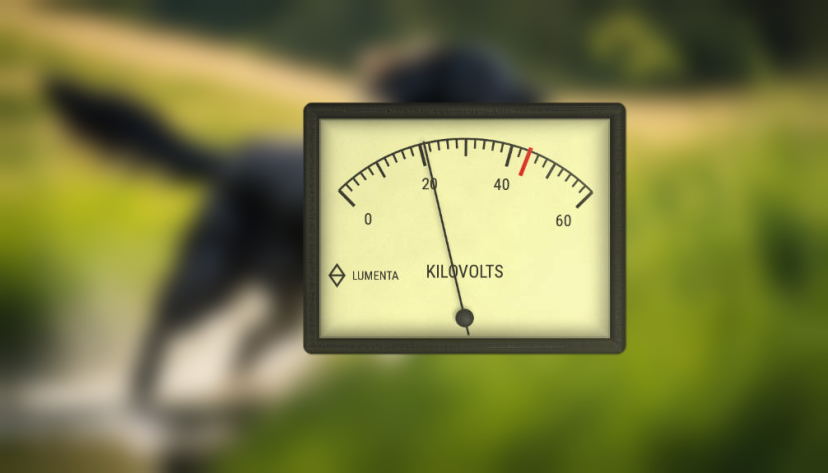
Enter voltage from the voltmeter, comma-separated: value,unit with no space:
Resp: 21,kV
